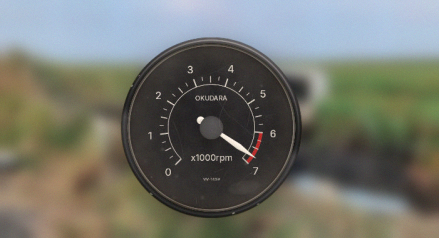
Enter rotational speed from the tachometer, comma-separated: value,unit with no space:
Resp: 6750,rpm
